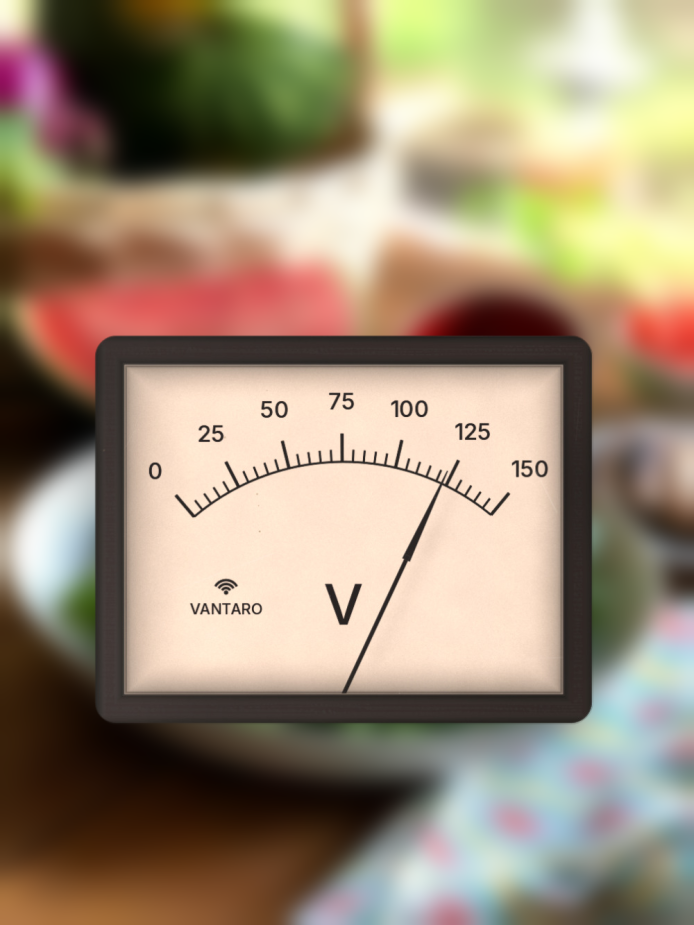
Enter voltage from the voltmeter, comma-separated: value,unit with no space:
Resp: 122.5,V
